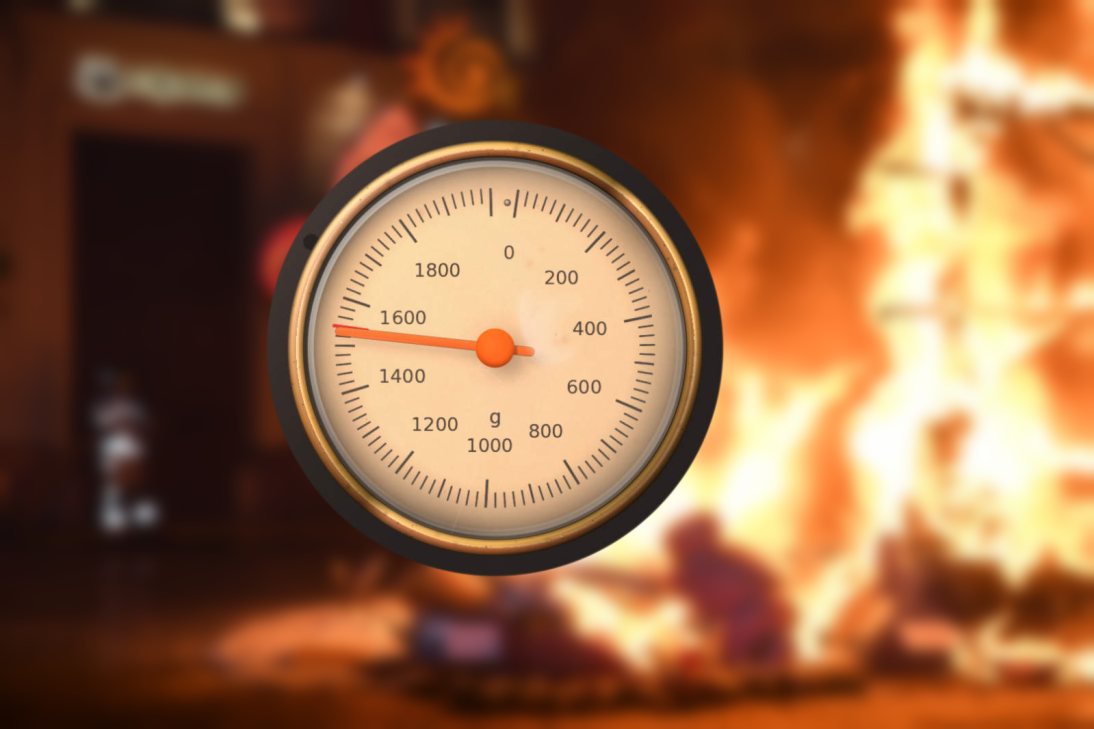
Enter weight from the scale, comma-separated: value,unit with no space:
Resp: 1530,g
